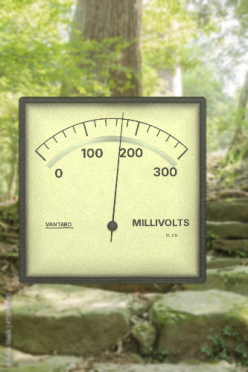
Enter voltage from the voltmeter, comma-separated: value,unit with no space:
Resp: 170,mV
